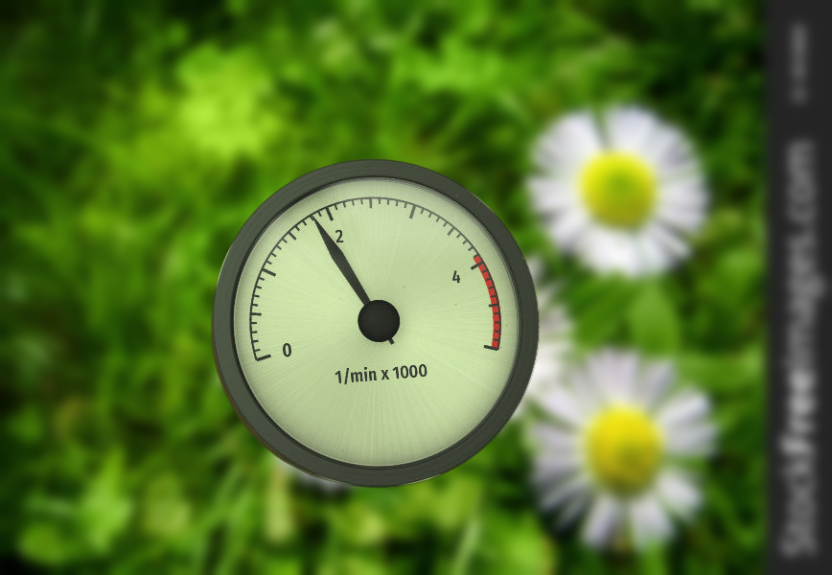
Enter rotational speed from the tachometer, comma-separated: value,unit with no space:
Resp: 1800,rpm
